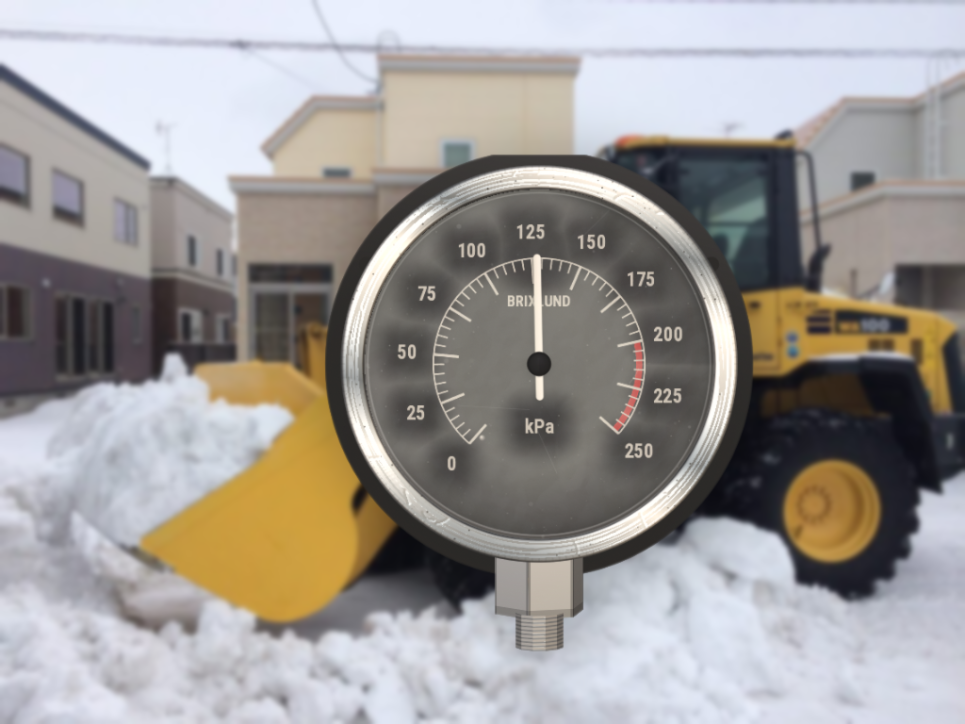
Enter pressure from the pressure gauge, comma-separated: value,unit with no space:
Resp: 127.5,kPa
